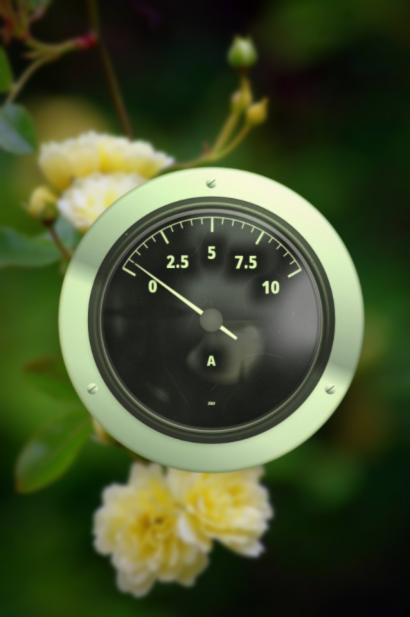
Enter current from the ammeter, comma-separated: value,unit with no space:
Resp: 0.5,A
